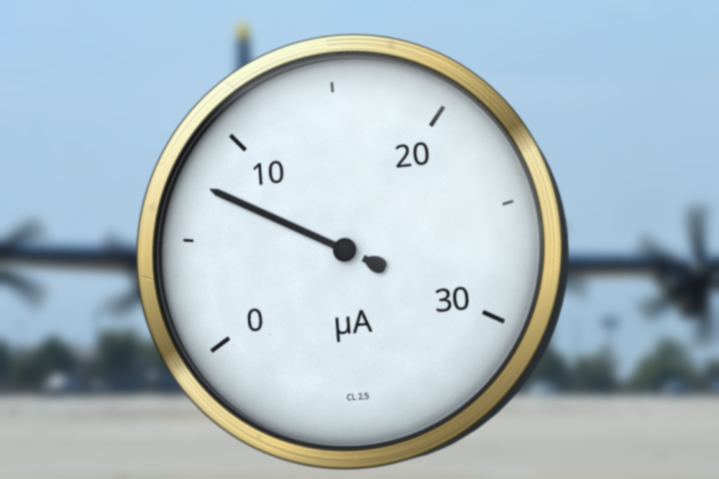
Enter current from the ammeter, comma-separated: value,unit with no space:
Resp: 7.5,µA
